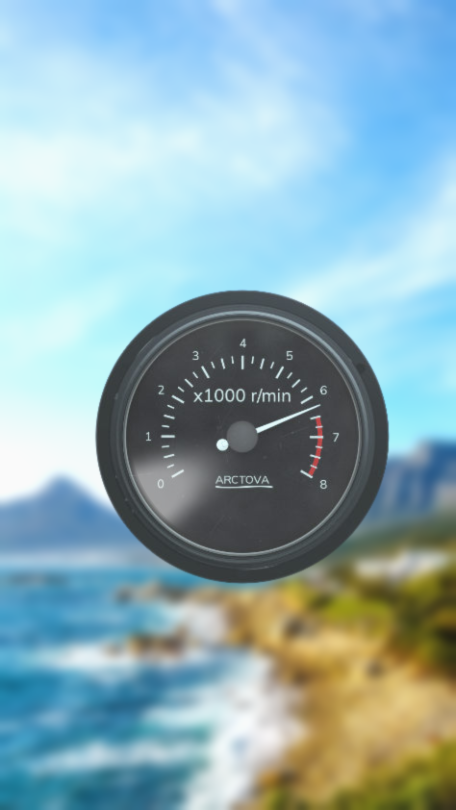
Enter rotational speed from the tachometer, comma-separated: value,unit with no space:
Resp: 6250,rpm
